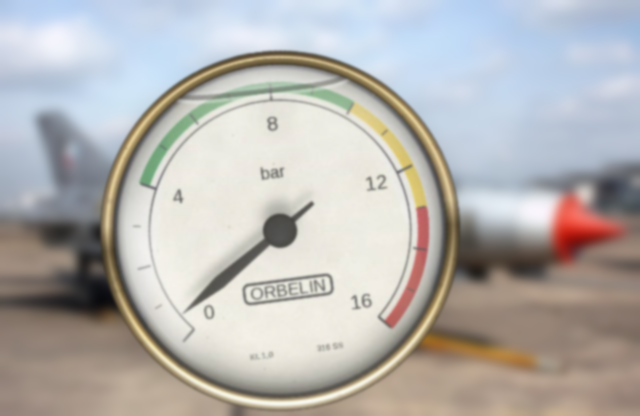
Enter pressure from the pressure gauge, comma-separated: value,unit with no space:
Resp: 0.5,bar
